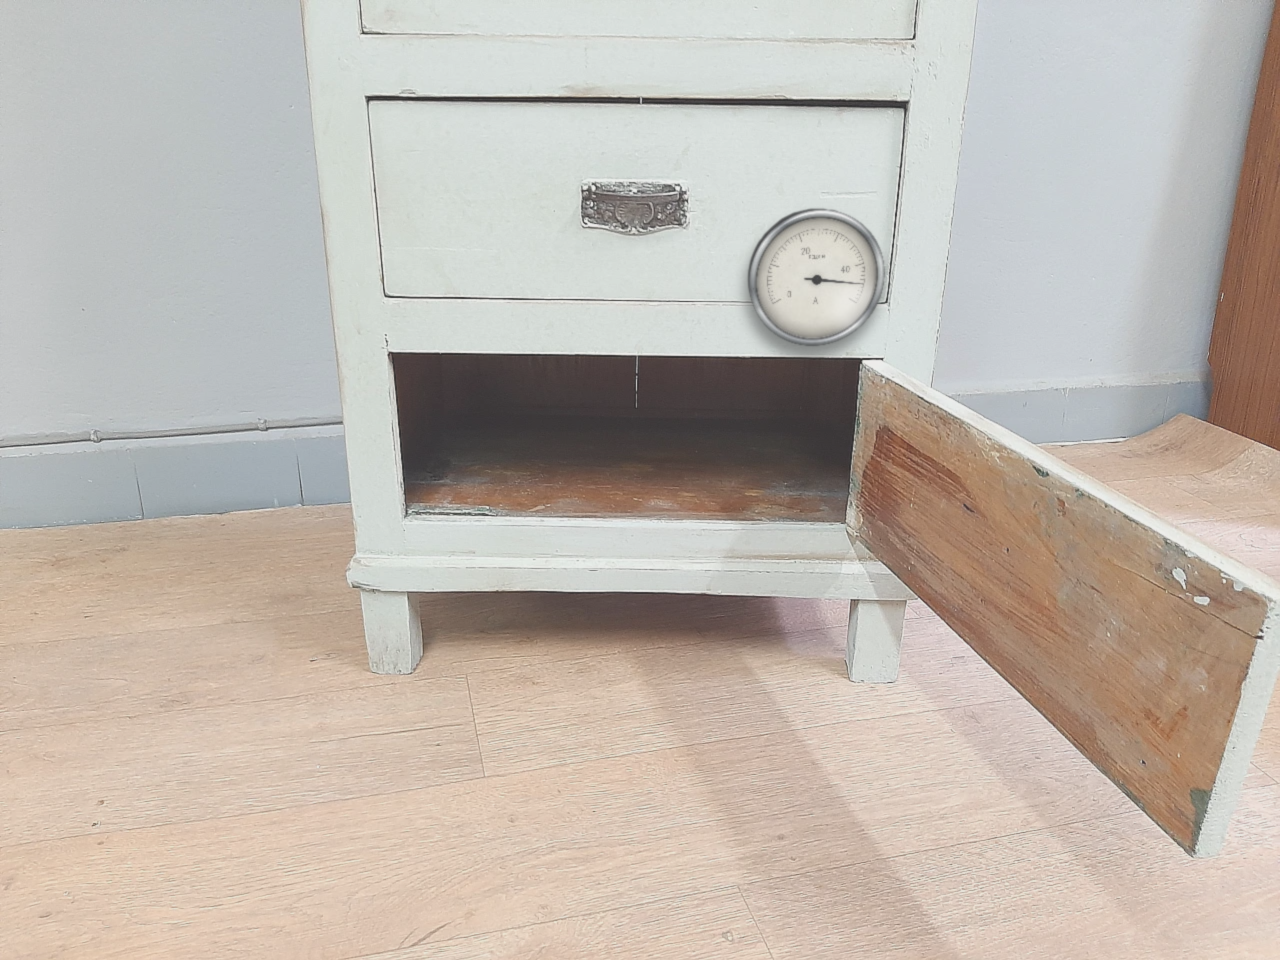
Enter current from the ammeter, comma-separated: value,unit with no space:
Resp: 45,A
